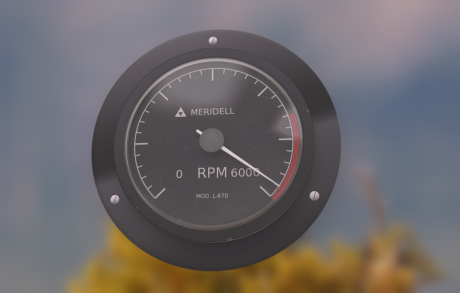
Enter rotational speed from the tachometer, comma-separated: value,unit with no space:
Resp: 5800,rpm
